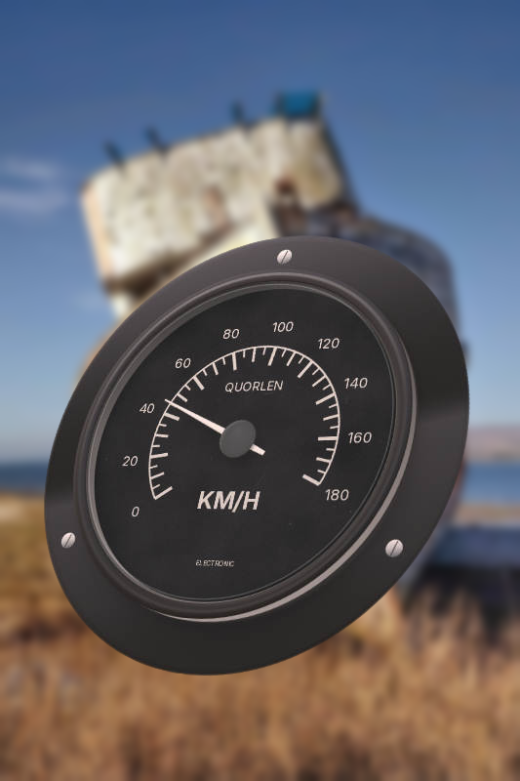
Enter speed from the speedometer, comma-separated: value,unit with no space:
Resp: 45,km/h
